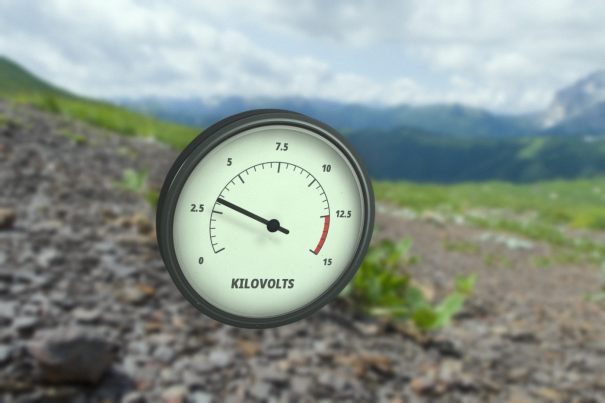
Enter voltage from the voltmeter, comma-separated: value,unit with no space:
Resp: 3.25,kV
